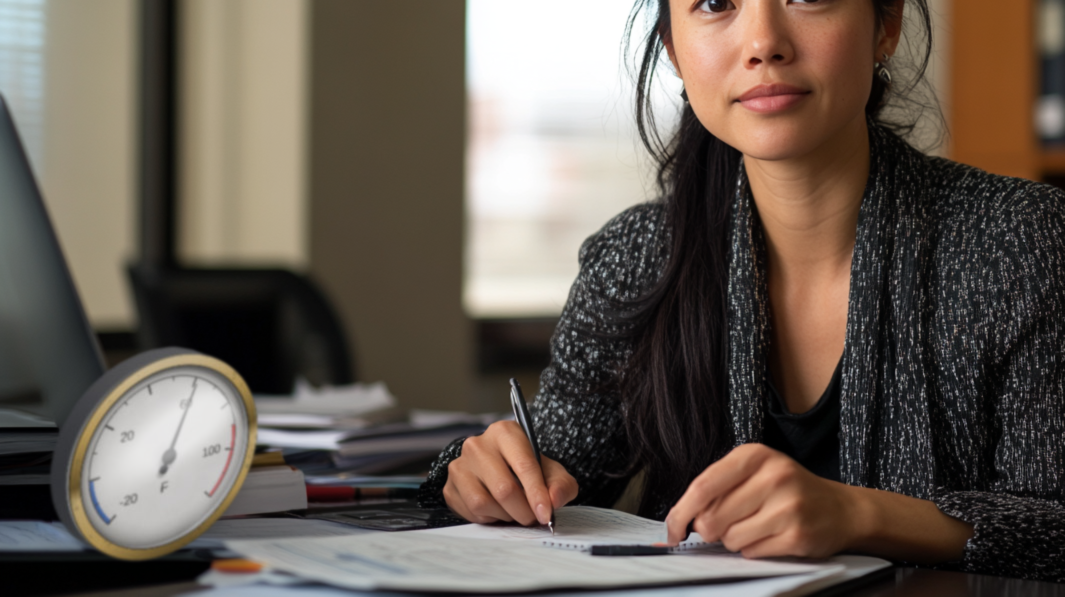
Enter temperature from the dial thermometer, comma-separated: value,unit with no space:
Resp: 60,°F
